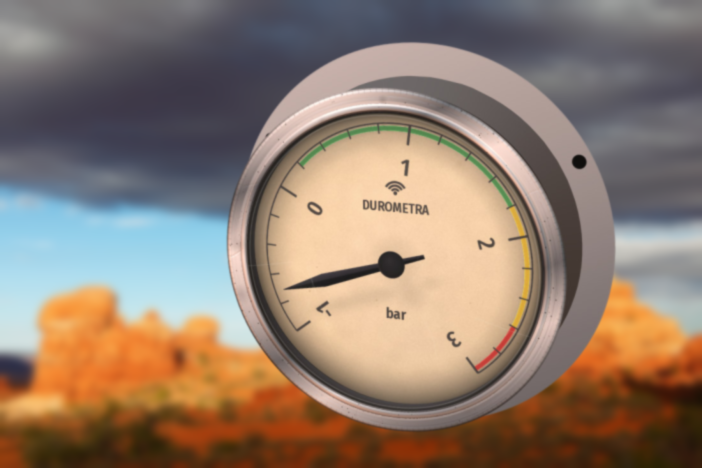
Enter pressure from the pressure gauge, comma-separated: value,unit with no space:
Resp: -0.7,bar
